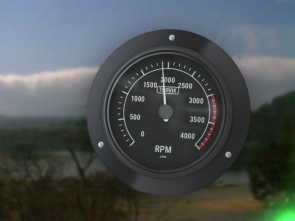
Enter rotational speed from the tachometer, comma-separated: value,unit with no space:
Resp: 1900,rpm
